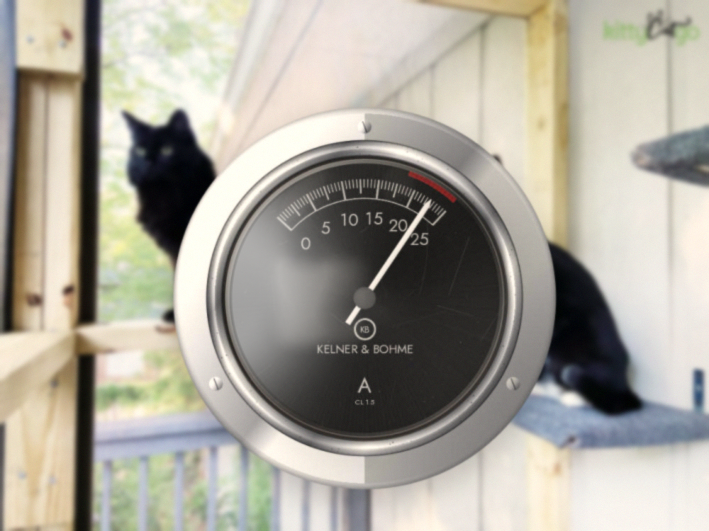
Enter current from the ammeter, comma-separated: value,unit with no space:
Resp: 22.5,A
